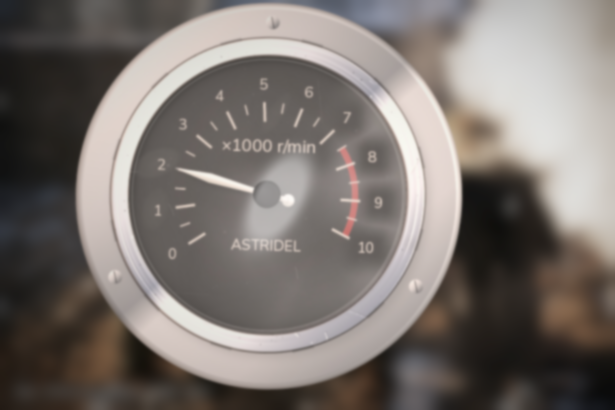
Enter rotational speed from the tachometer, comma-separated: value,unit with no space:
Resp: 2000,rpm
